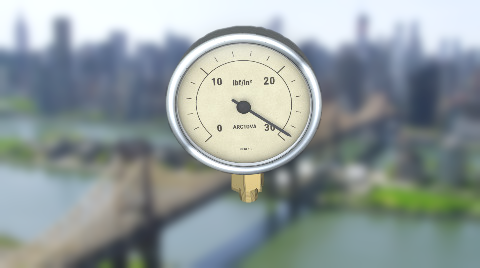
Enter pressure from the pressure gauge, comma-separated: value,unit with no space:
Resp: 29,psi
